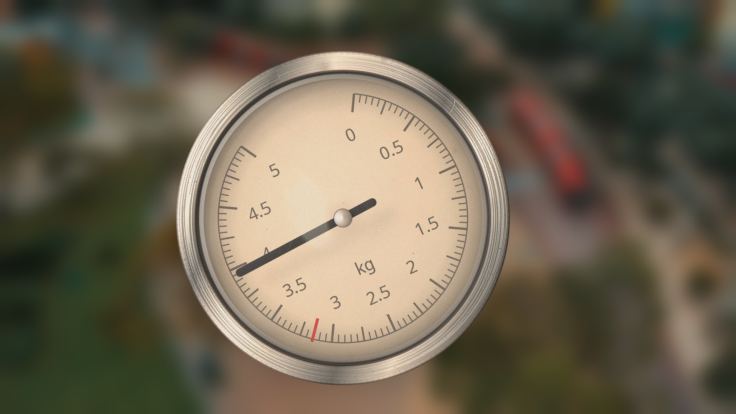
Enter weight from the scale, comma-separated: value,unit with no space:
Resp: 3.95,kg
